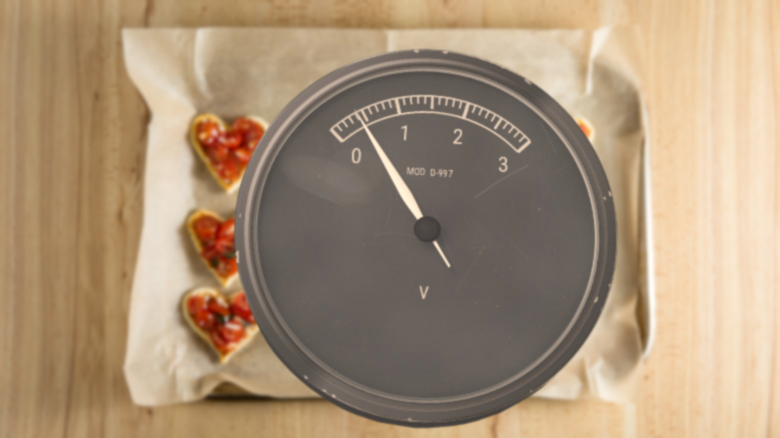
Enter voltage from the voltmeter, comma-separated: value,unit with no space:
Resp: 0.4,V
